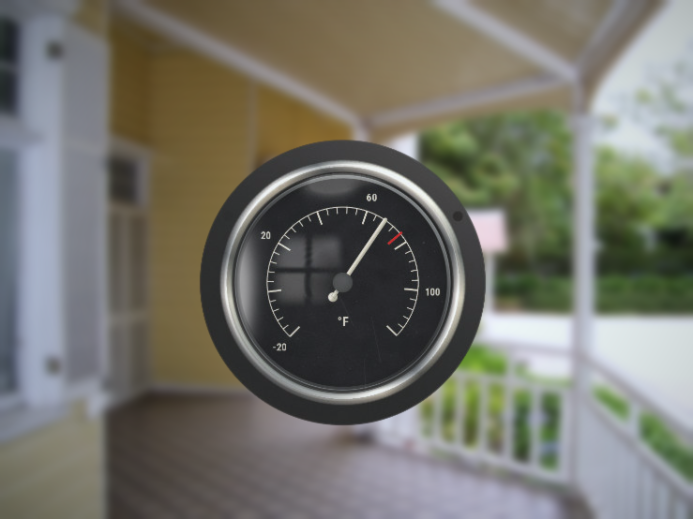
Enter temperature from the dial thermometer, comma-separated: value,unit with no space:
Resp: 68,°F
